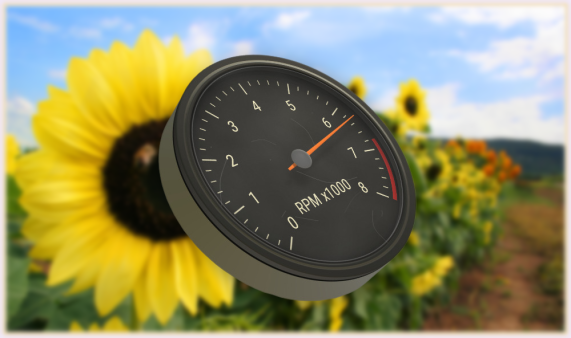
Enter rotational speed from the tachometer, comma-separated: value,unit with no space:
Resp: 6300,rpm
